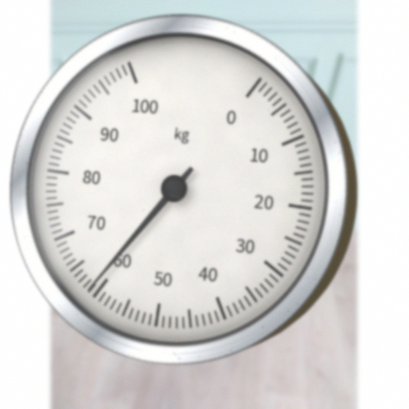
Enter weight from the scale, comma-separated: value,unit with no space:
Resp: 61,kg
